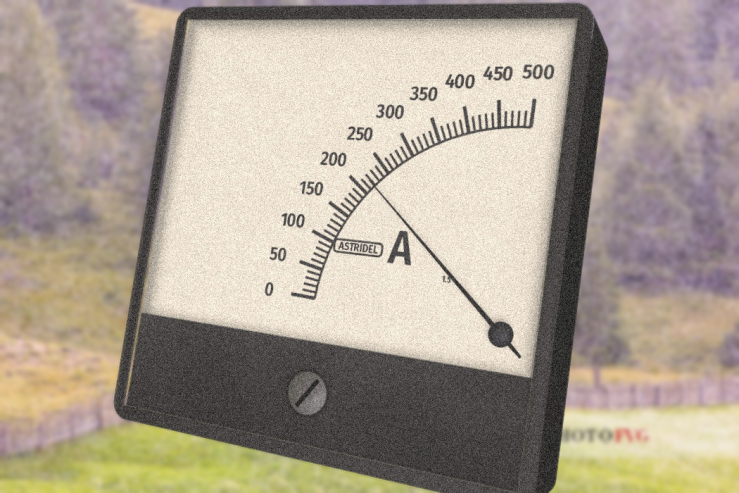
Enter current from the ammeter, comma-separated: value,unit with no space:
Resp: 220,A
